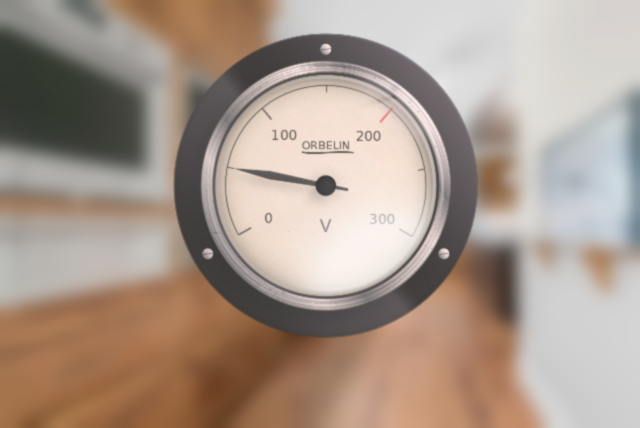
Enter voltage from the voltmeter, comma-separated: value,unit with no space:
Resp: 50,V
